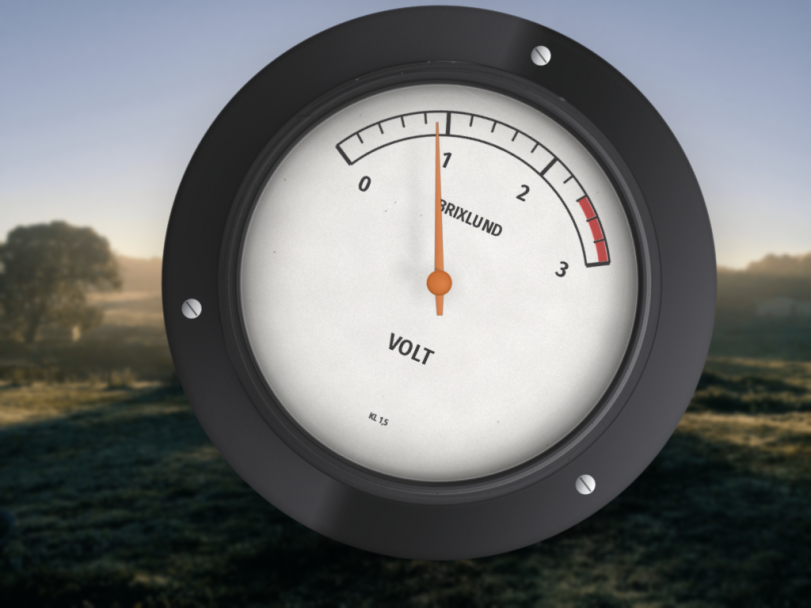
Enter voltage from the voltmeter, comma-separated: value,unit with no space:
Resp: 0.9,V
